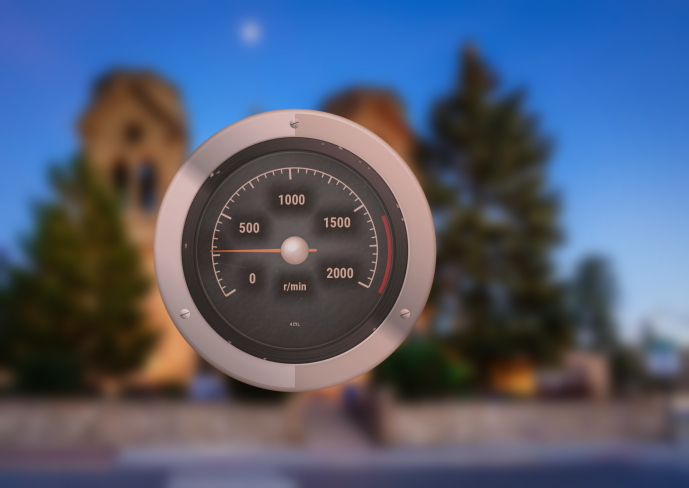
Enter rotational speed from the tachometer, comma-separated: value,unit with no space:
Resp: 275,rpm
